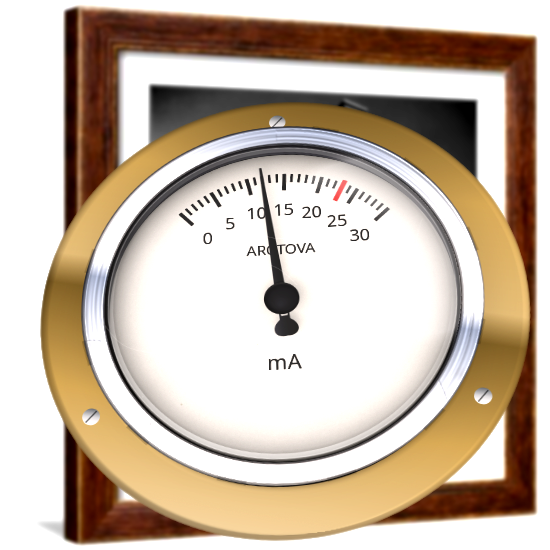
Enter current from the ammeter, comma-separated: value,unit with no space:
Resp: 12,mA
